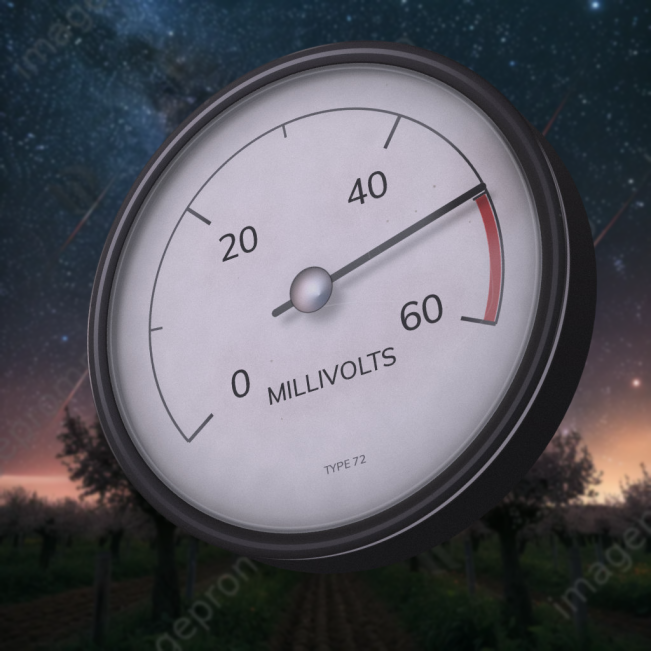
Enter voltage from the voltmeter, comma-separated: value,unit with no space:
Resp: 50,mV
